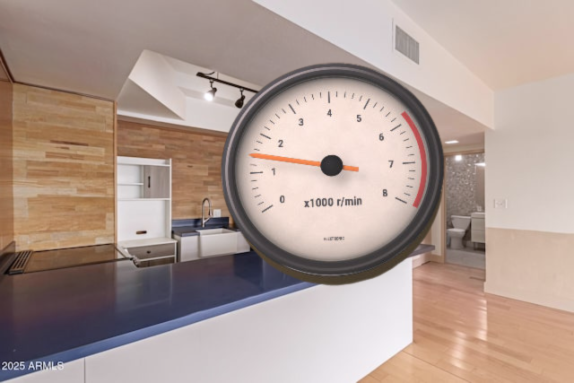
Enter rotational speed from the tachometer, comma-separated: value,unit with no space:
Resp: 1400,rpm
